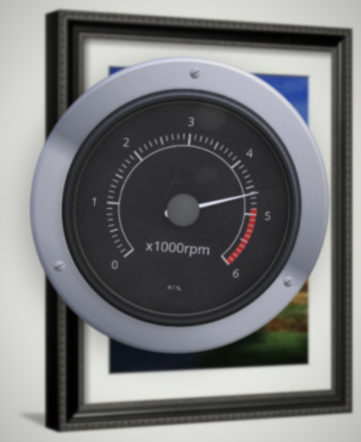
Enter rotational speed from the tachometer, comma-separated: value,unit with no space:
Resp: 4600,rpm
